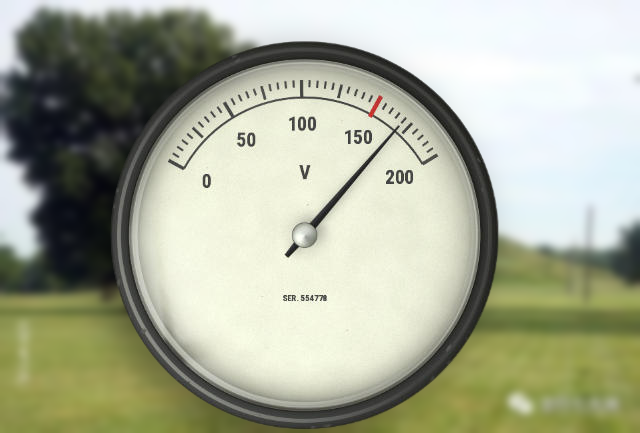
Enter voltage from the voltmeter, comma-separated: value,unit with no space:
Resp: 170,V
